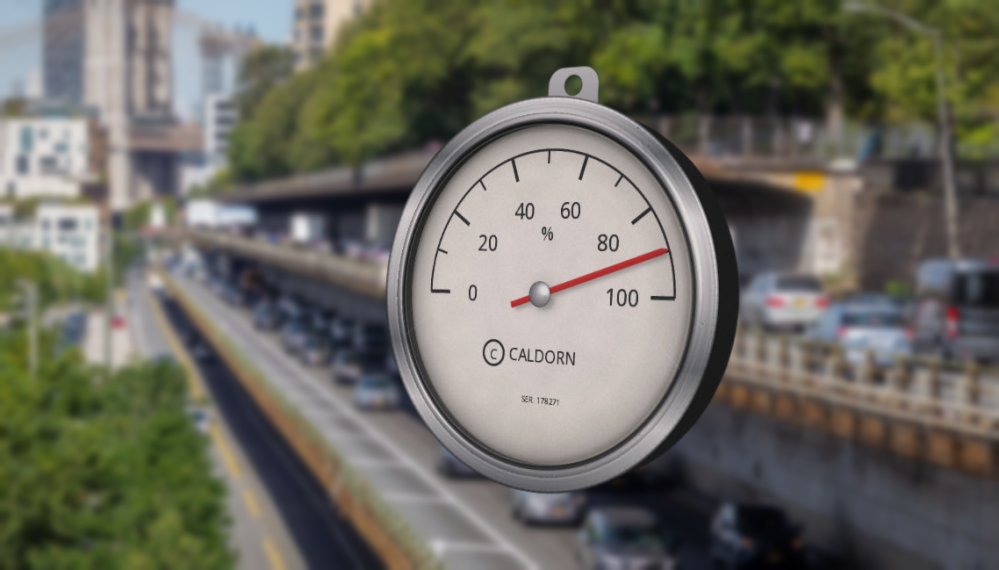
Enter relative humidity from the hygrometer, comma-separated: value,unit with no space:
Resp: 90,%
